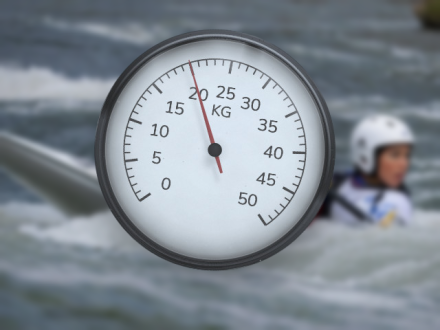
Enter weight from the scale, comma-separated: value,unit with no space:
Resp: 20,kg
